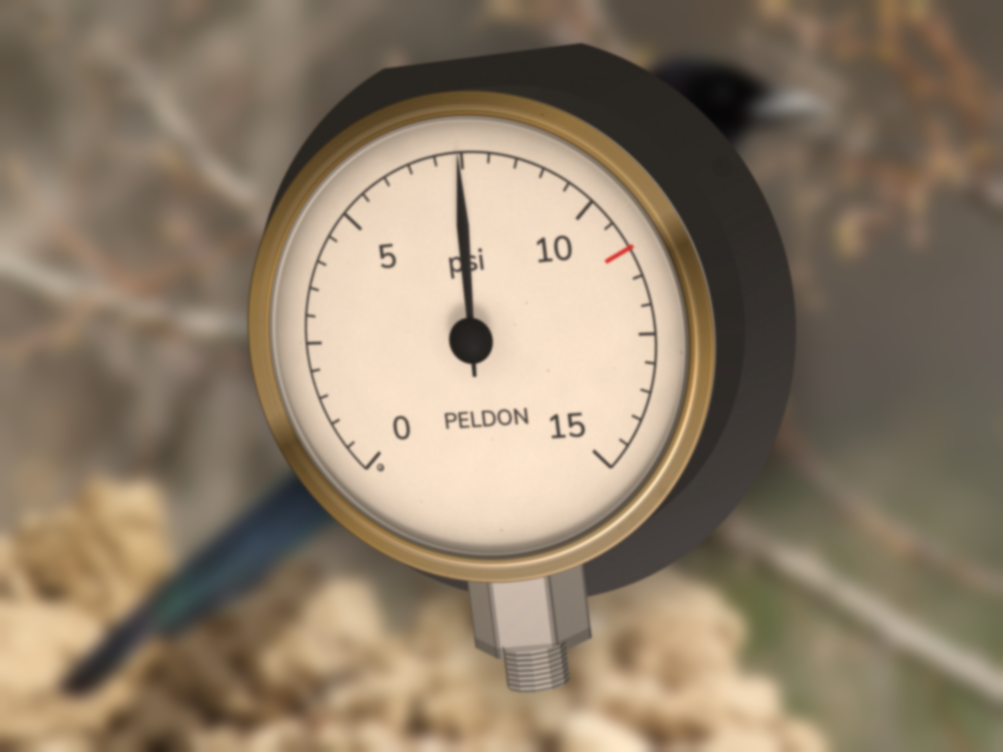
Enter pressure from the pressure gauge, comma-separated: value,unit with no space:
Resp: 7.5,psi
